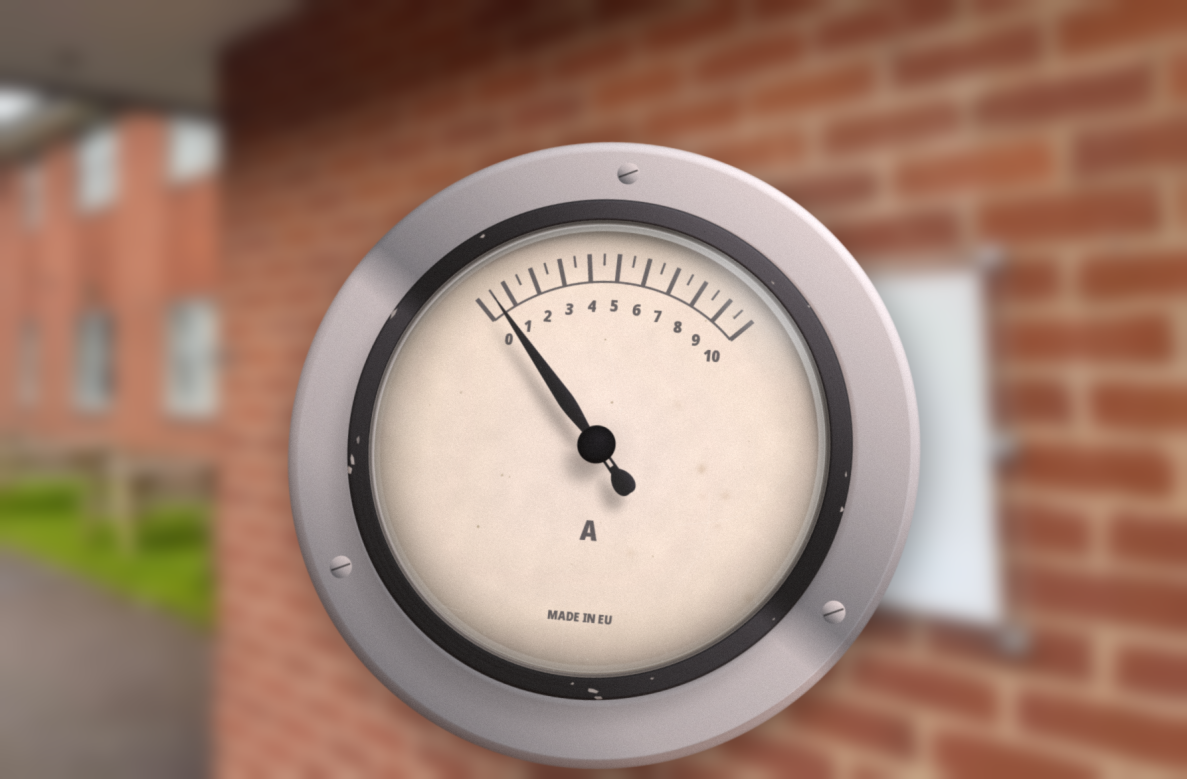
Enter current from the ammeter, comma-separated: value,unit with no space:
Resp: 0.5,A
